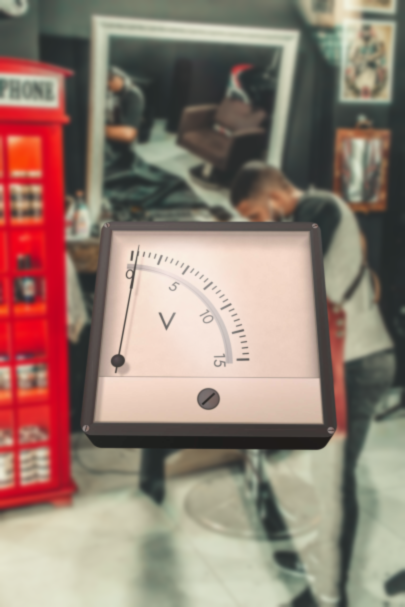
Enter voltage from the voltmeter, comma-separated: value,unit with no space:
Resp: 0.5,V
